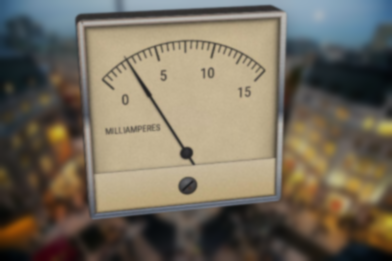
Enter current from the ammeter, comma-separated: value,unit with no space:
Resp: 2.5,mA
